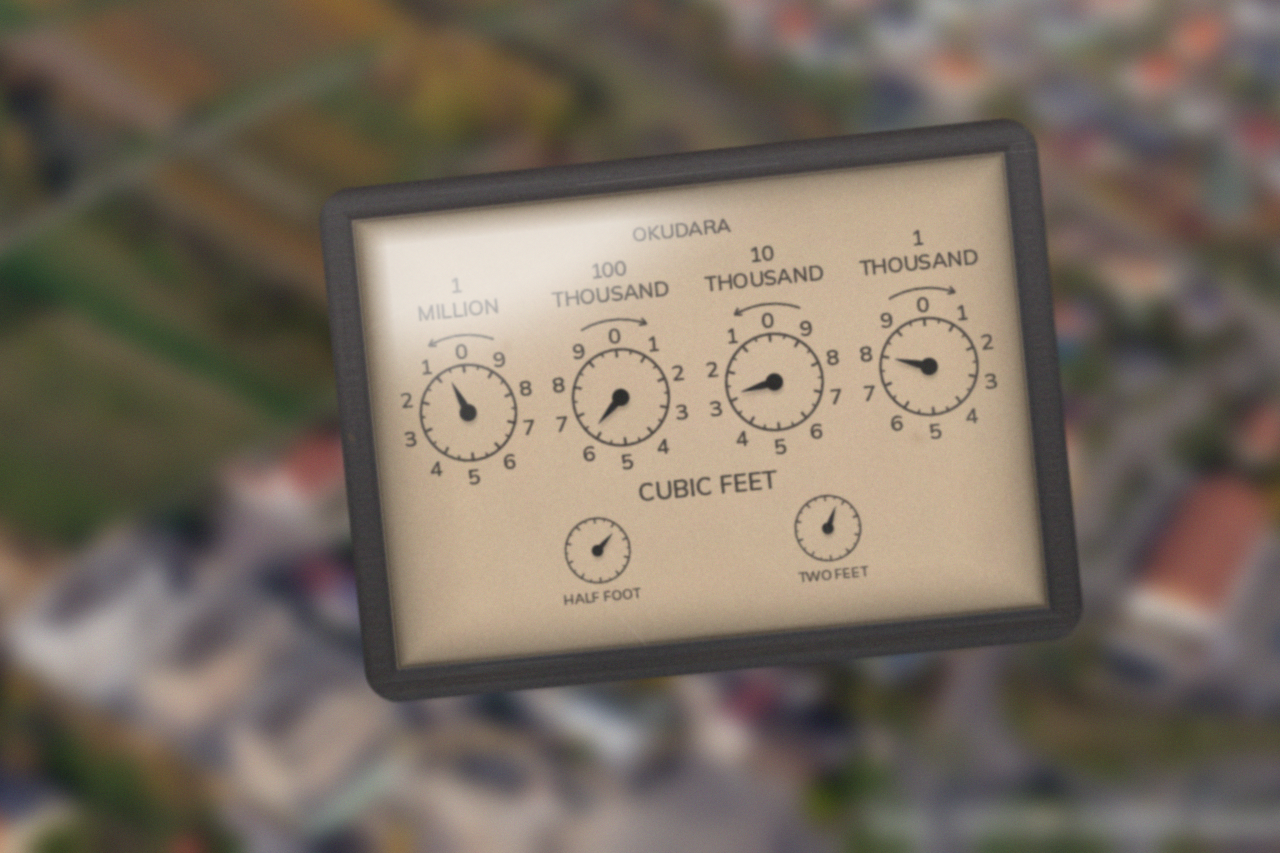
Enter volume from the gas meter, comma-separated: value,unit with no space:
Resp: 62800,ft³
